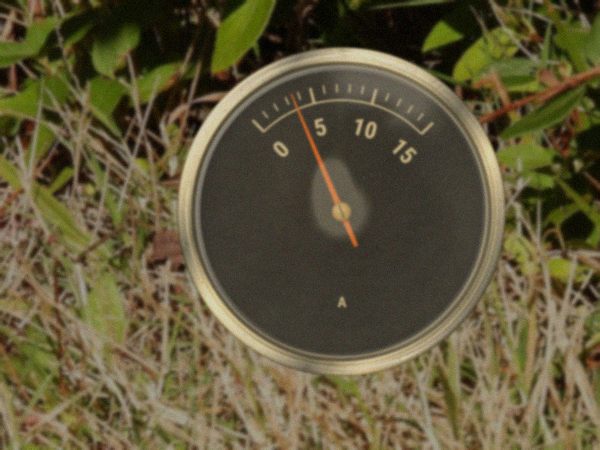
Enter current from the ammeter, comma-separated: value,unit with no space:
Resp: 3.5,A
